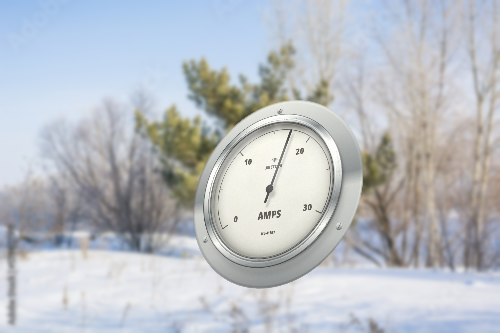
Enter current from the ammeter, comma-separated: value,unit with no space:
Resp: 17.5,A
